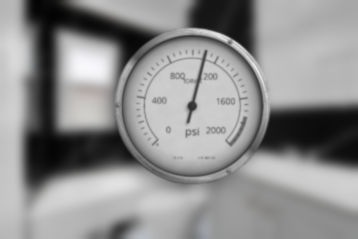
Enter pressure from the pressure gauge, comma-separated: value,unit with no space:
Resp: 1100,psi
